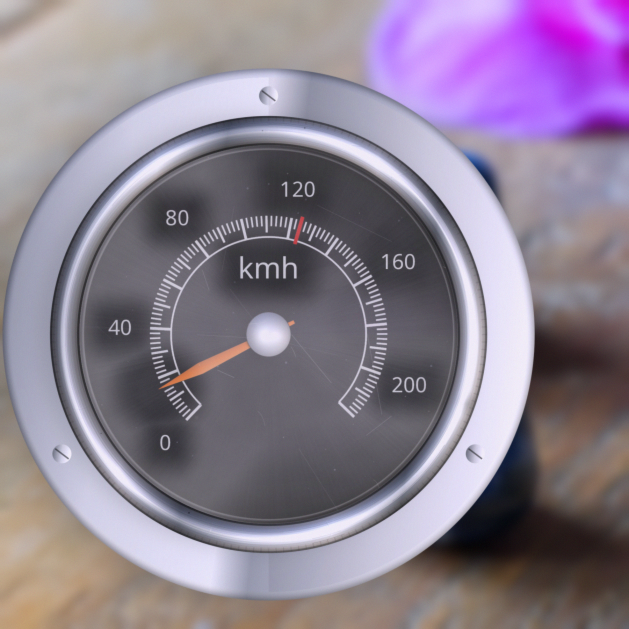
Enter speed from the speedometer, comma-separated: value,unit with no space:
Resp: 16,km/h
